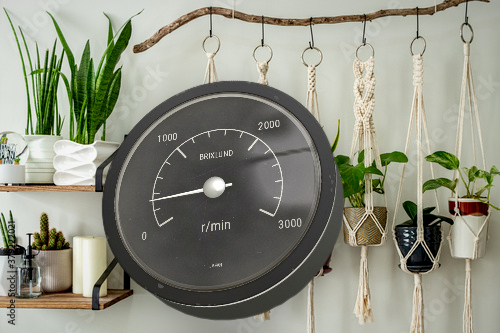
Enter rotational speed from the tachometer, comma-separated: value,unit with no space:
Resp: 300,rpm
